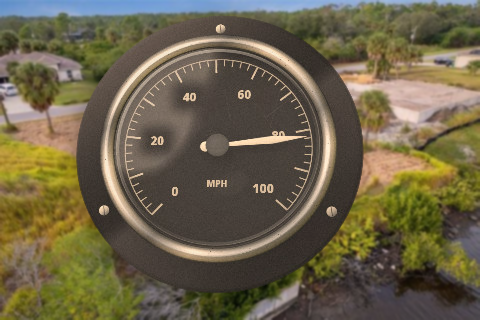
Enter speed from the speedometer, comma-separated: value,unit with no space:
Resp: 82,mph
